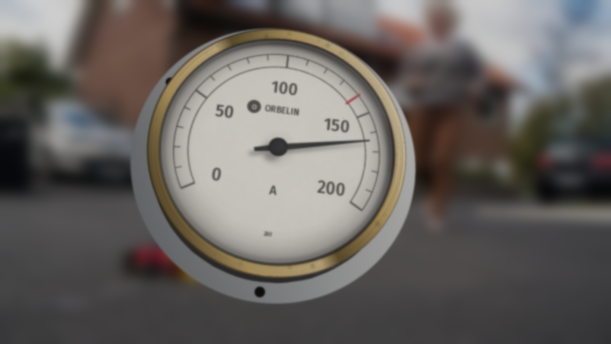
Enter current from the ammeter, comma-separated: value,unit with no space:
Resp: 165,A
